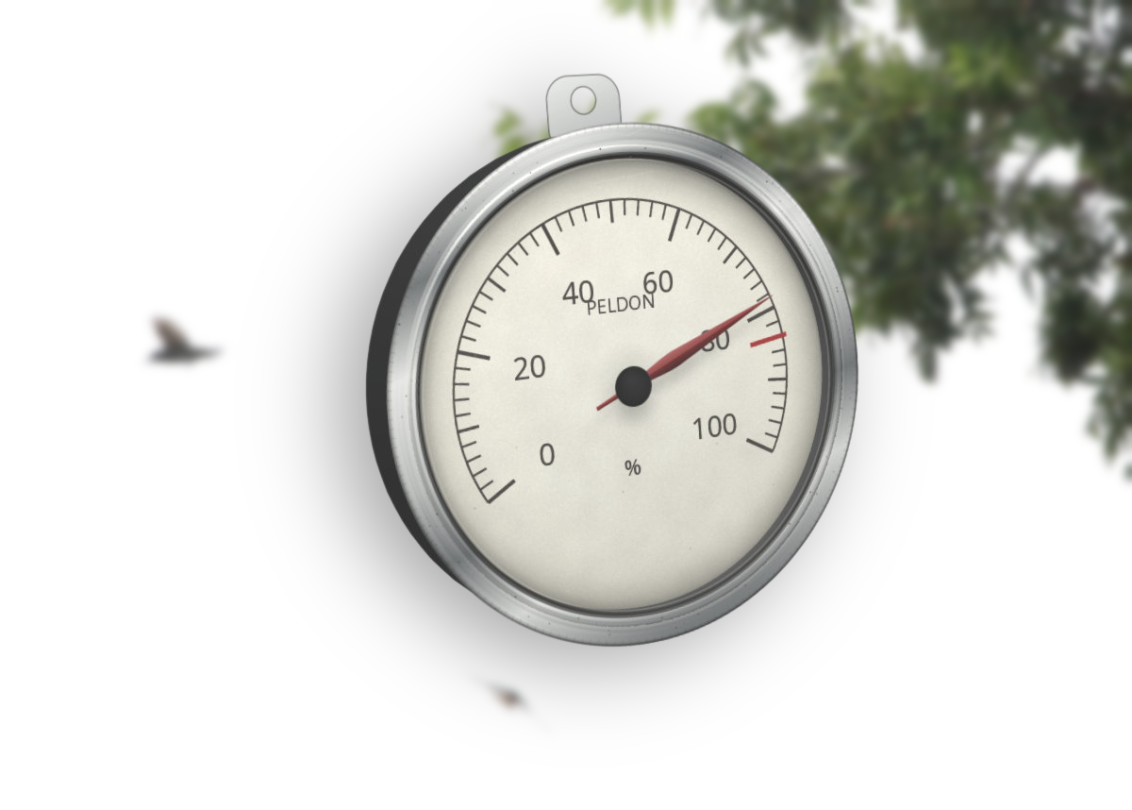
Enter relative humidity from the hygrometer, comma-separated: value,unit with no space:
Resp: 78,%
